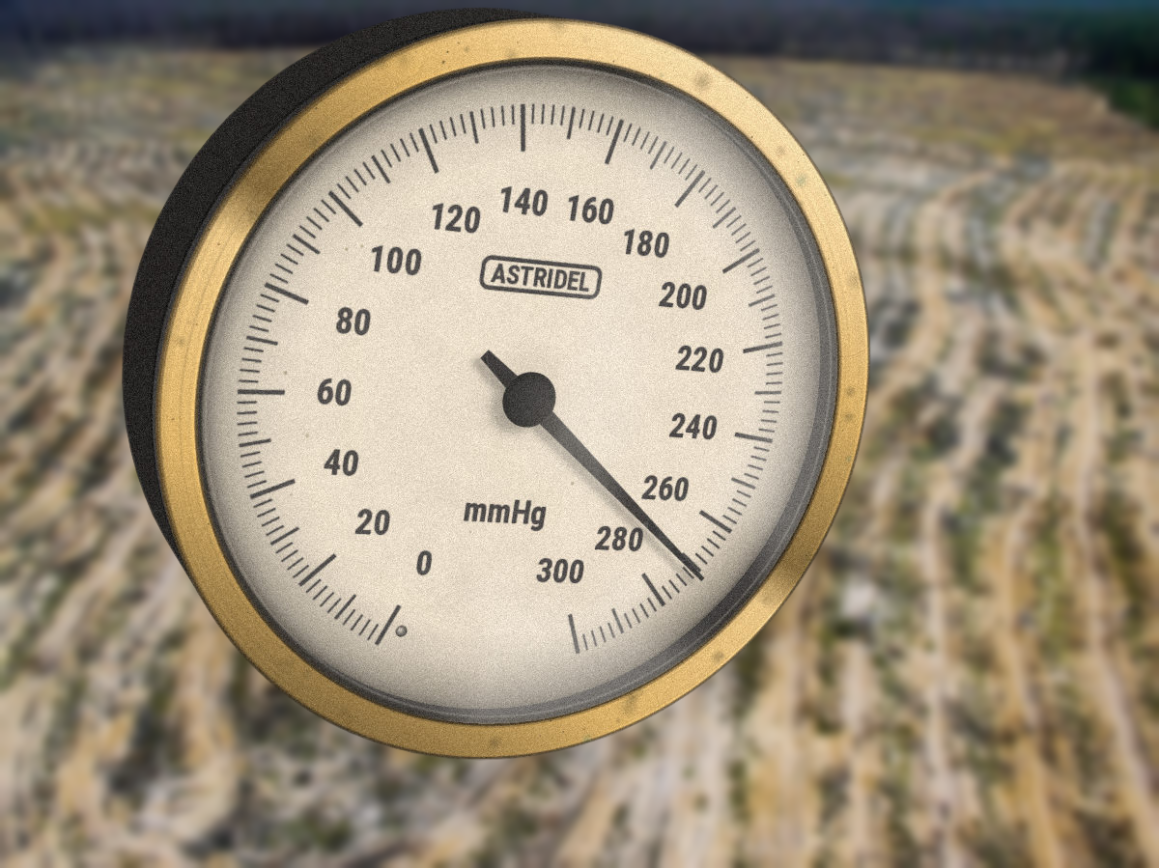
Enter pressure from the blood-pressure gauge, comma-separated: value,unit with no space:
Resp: 271,mmHg
